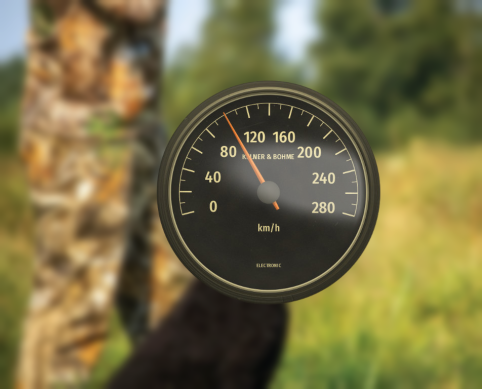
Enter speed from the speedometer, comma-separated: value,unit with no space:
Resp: 100,km/h
